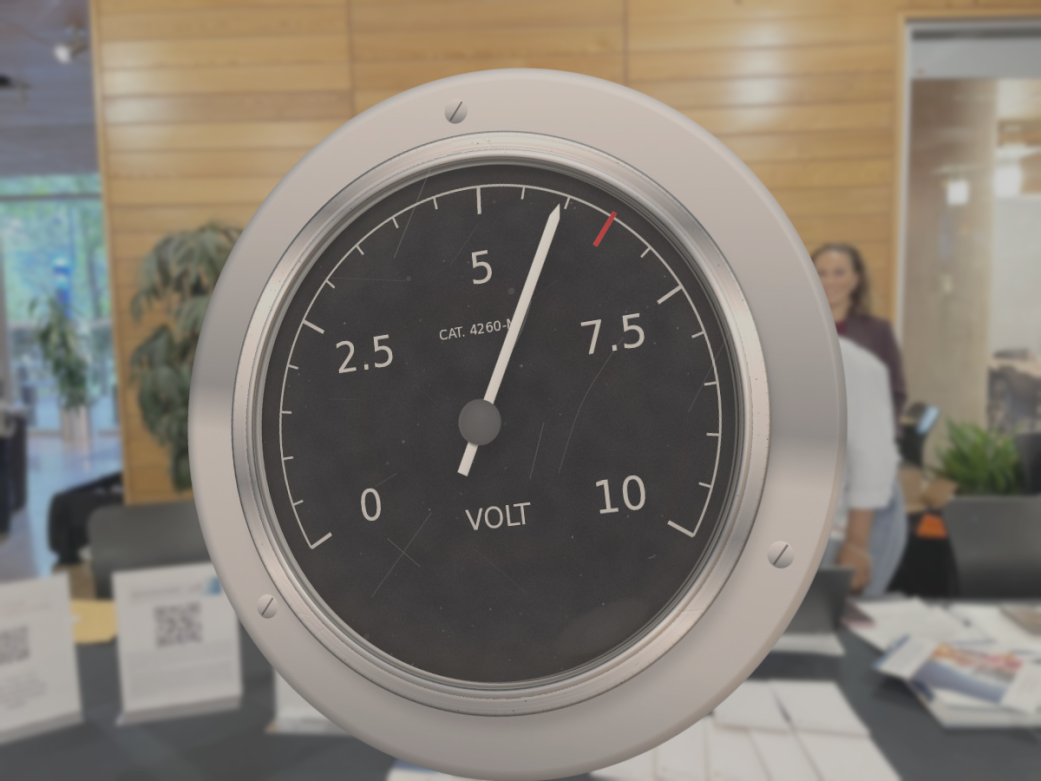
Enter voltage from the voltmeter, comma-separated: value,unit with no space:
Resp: 6,V
